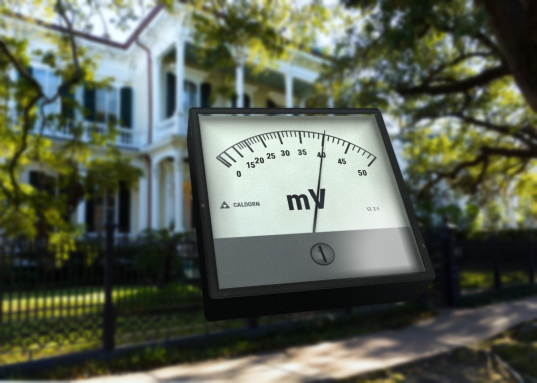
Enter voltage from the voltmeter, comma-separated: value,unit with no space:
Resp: 40,mV
